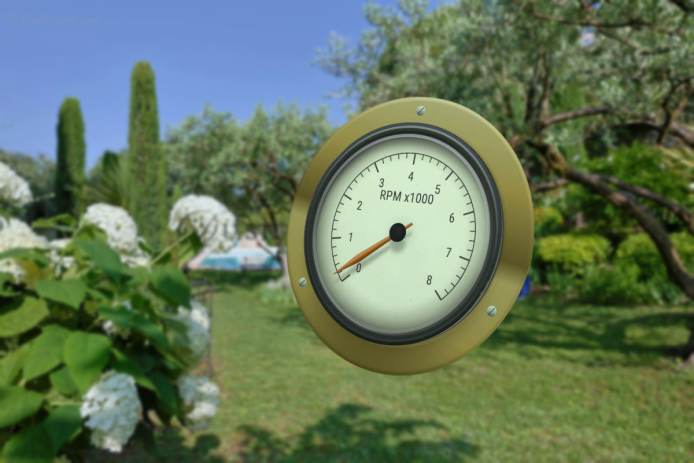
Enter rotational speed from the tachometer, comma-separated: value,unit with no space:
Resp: 200,rpm
